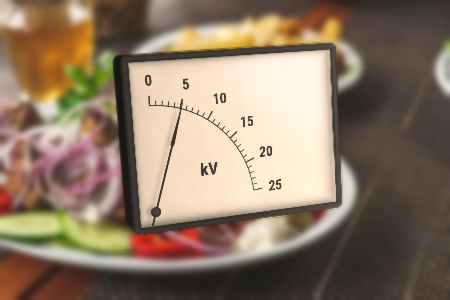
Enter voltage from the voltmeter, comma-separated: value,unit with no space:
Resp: 5,kV
